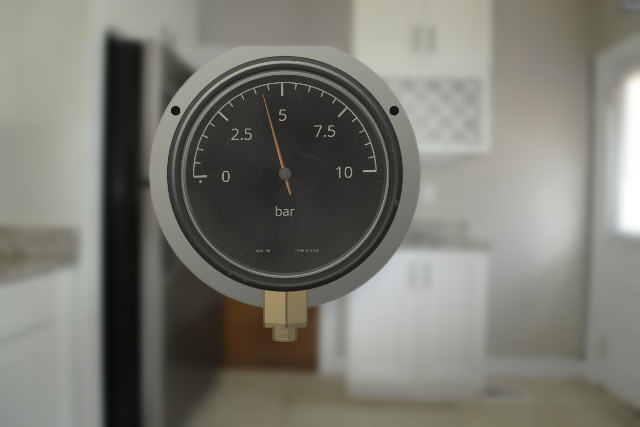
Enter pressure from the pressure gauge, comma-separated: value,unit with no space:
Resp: 4.25,bar
